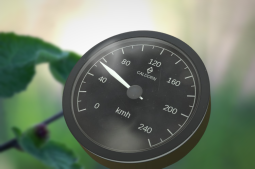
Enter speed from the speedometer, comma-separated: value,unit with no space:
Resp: 55,km/h
